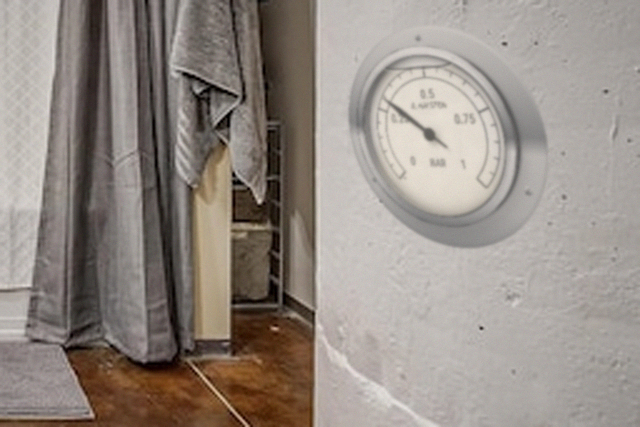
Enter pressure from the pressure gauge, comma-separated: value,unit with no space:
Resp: 0.3,bar
